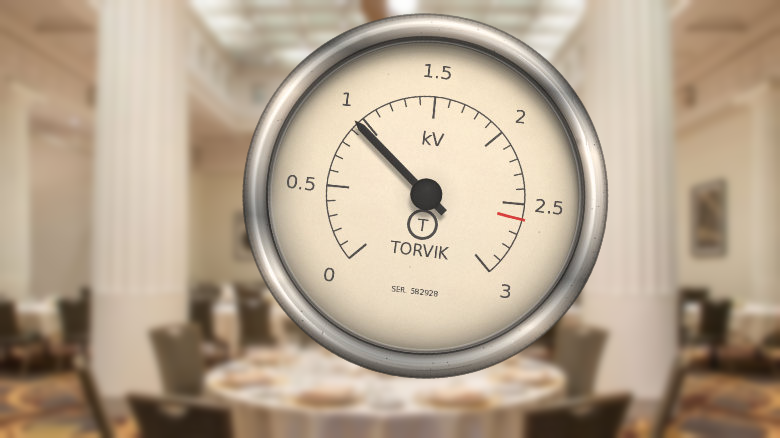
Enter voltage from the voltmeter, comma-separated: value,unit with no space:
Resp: 0.95,kV
